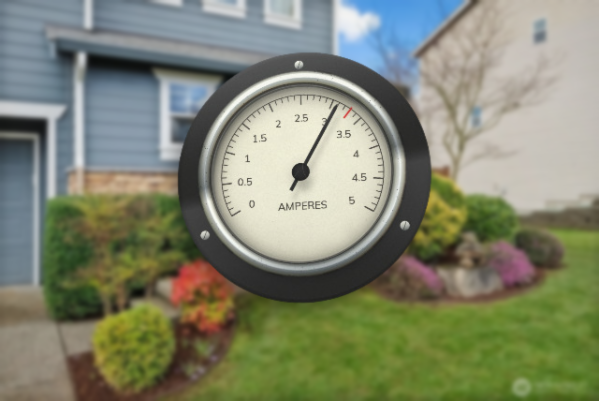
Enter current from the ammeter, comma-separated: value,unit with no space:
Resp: 3.1,A
